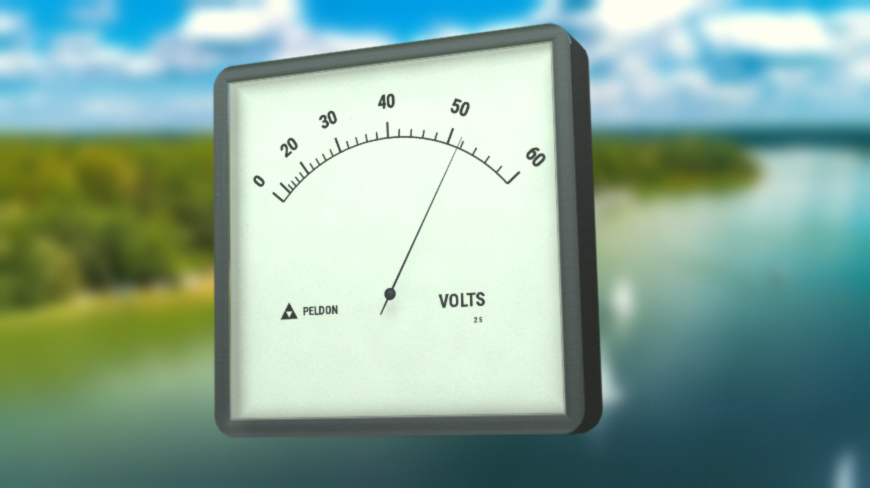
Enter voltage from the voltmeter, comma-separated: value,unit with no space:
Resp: 52,V
